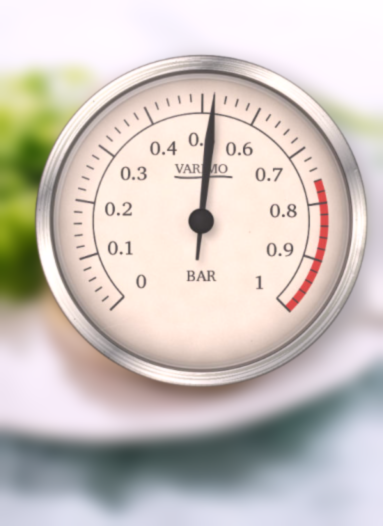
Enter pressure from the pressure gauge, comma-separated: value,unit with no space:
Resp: 0.52,bar
